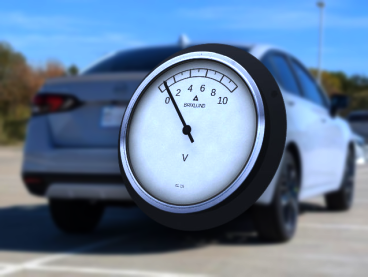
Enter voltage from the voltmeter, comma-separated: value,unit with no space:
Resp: 1,V
